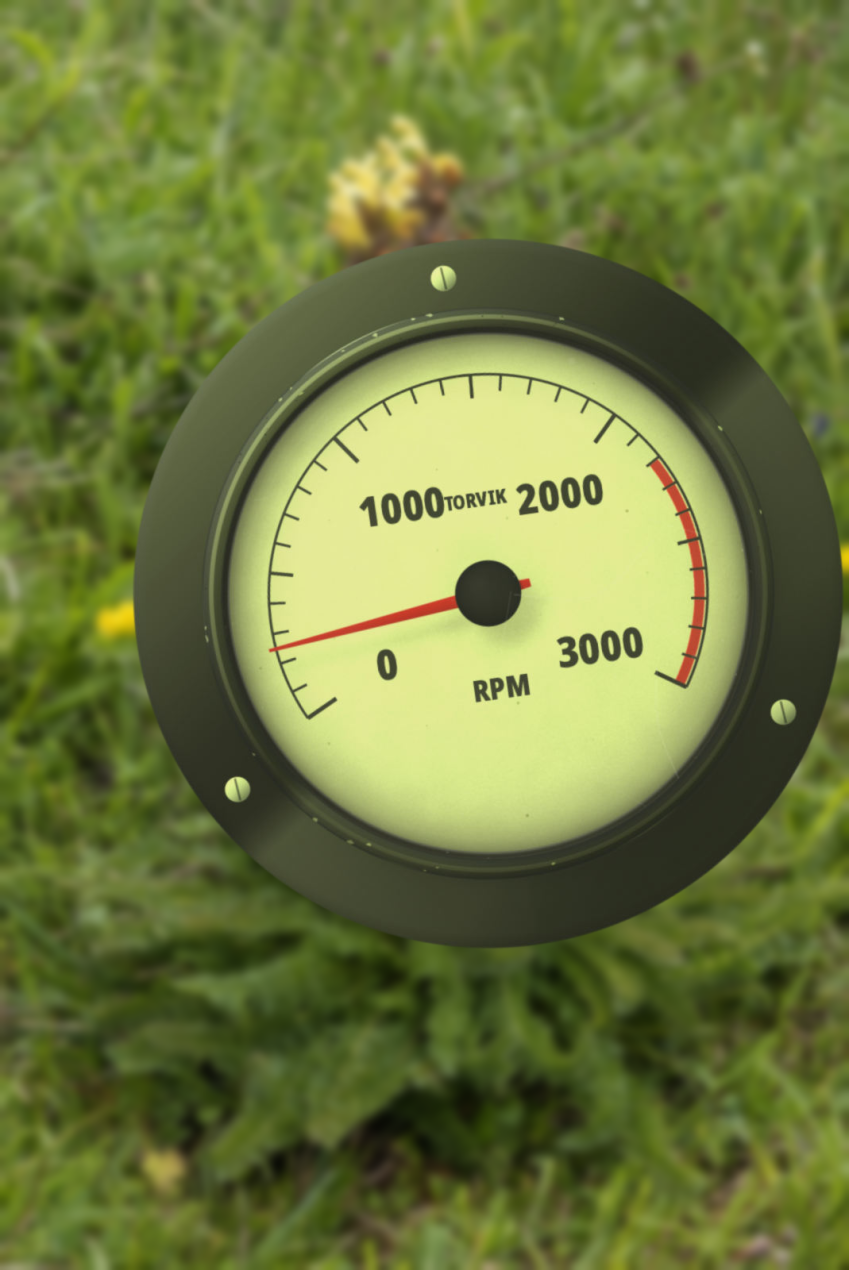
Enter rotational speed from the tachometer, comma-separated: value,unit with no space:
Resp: 250,rpm
